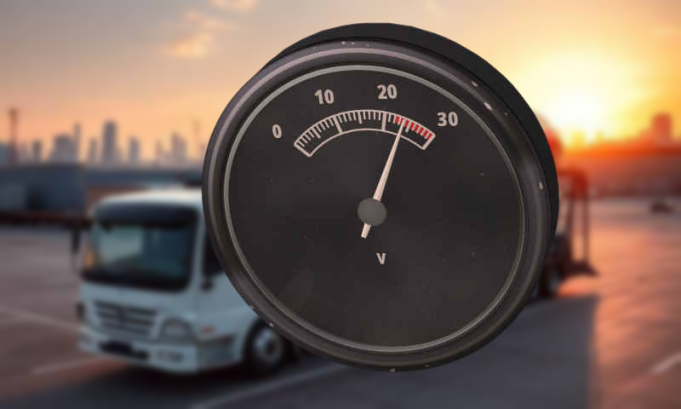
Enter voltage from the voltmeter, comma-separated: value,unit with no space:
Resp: 24,V
